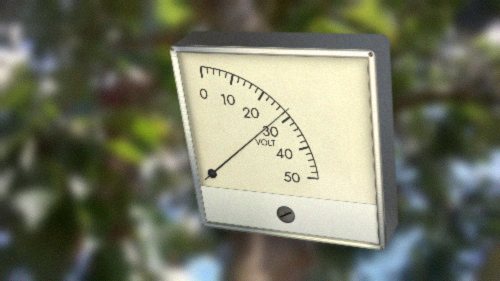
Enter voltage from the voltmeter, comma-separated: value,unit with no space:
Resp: 28,V
